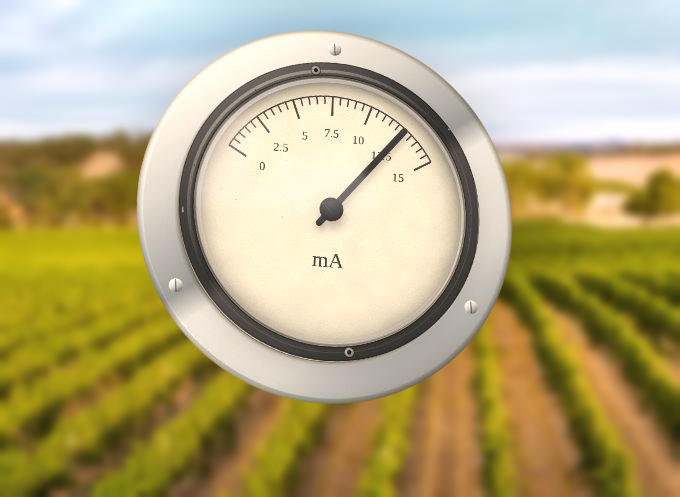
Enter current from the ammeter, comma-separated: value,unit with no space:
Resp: 12.5,mA
